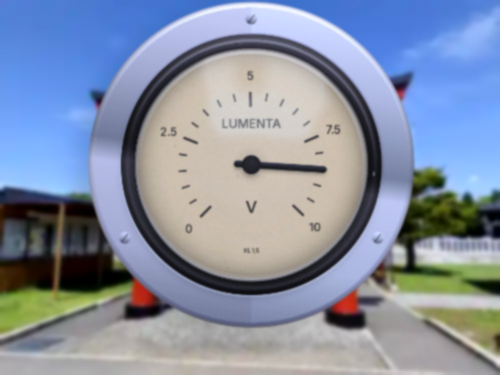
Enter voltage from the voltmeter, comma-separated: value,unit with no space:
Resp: 8.5,V
